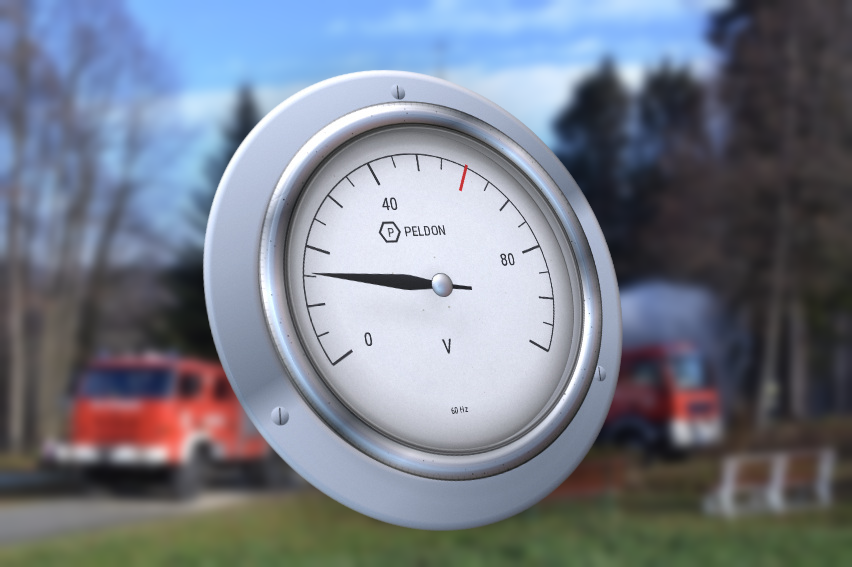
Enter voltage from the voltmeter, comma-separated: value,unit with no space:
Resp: 15,V
